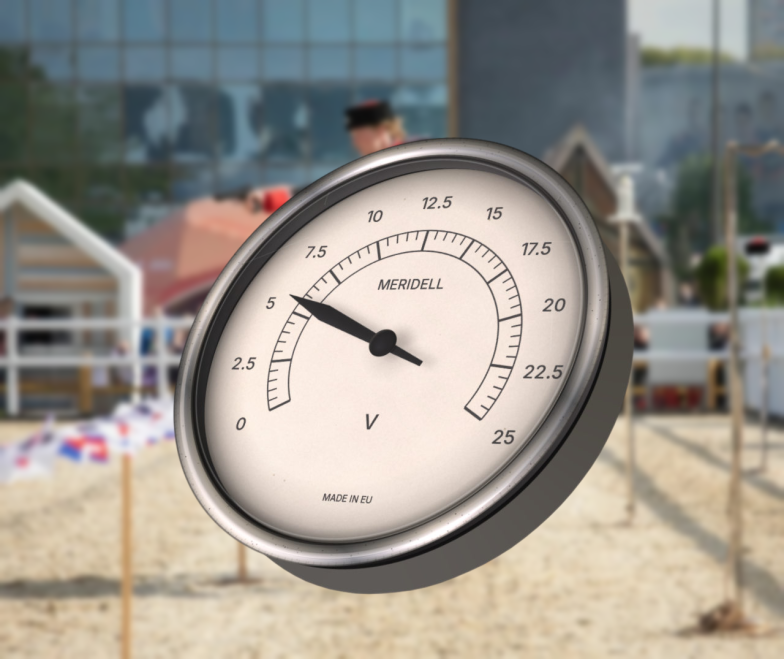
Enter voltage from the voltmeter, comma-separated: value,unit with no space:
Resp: 5.5,V
